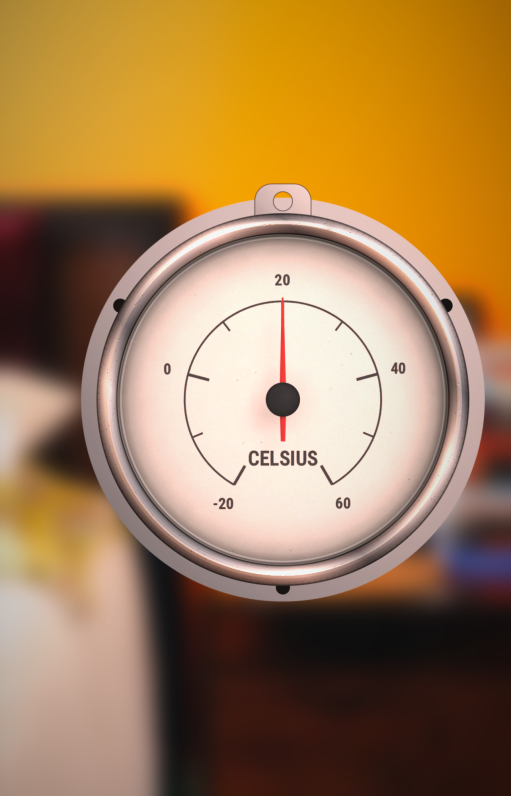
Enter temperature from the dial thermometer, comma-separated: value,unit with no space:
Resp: 20,°C
